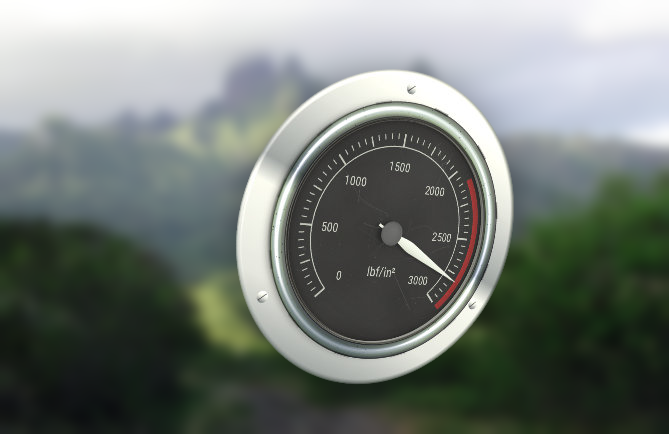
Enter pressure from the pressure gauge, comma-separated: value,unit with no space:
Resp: 2800,psi
